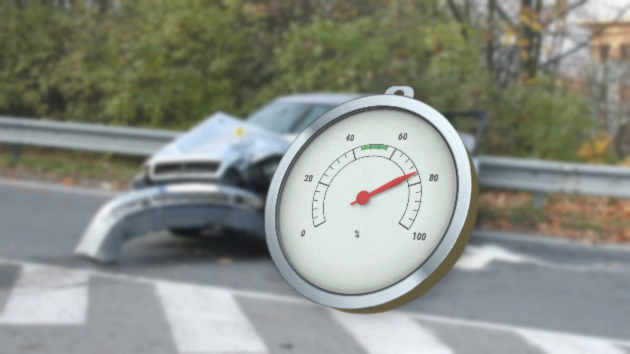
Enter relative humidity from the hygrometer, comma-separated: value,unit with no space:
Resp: 76,%
